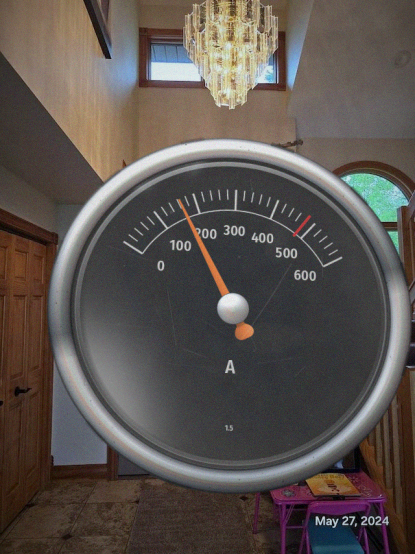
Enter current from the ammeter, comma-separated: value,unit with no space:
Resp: 160,A
